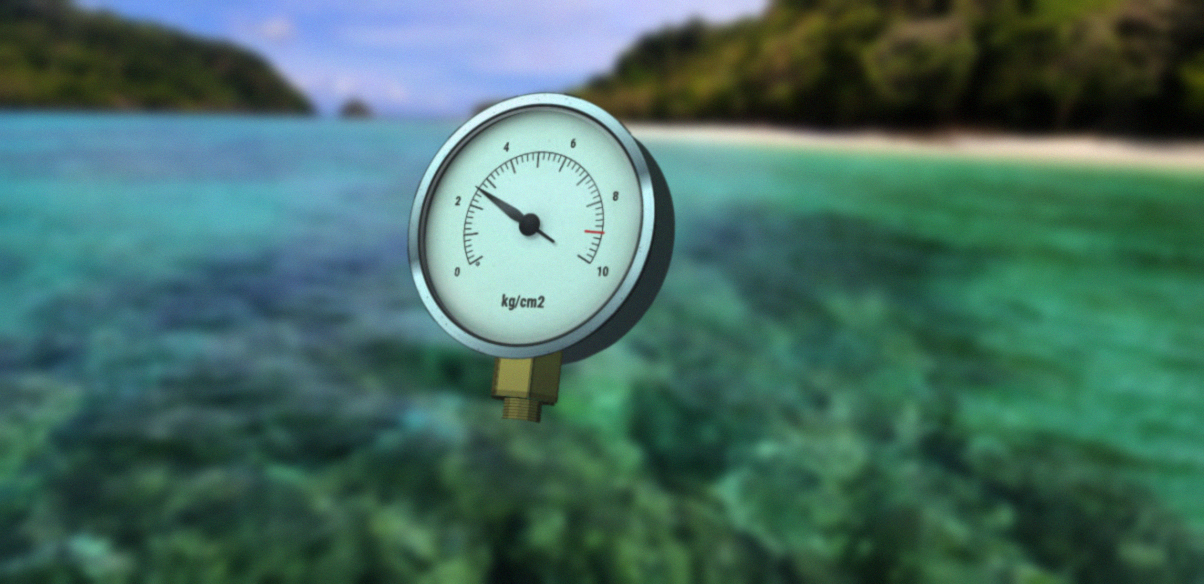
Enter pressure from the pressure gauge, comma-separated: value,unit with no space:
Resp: 2.6,kg/cm²
